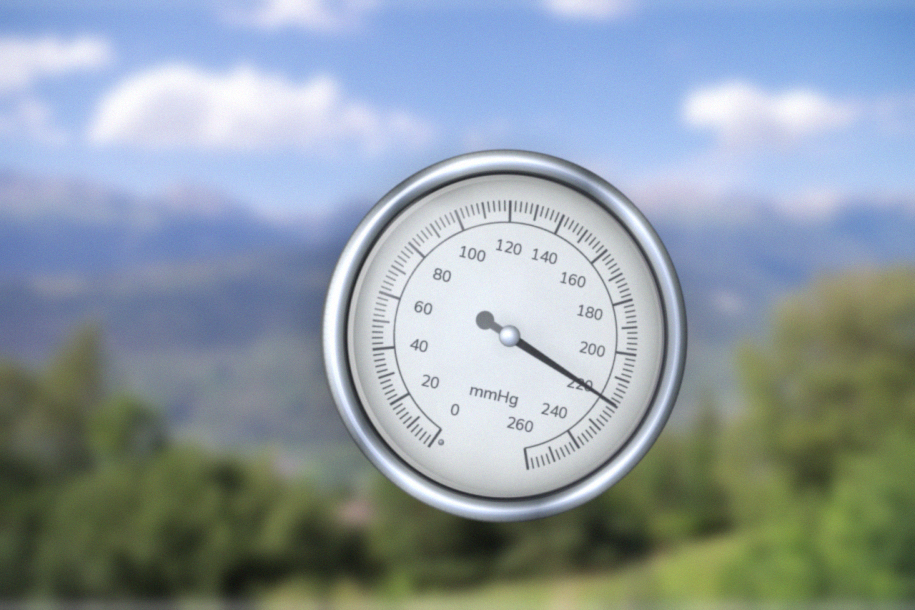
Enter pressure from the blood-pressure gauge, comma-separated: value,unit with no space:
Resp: 220,mmHg
